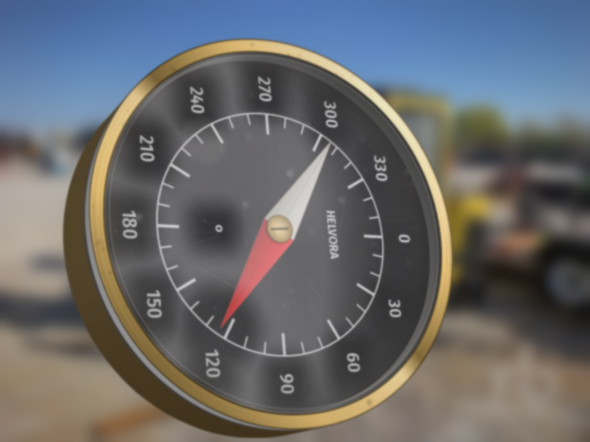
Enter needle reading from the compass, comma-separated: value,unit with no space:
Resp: 125,°
